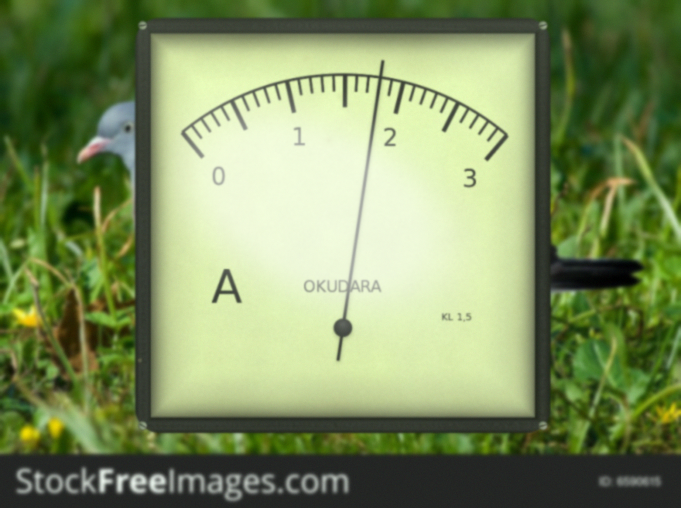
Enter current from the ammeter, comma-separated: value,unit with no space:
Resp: 1.8,A
